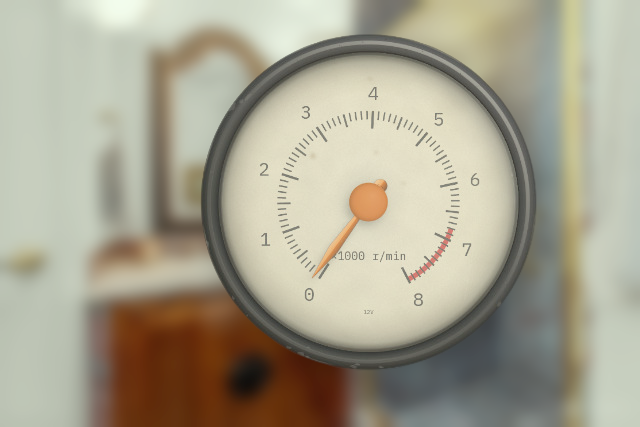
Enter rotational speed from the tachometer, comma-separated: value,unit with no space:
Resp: 100,rpm
